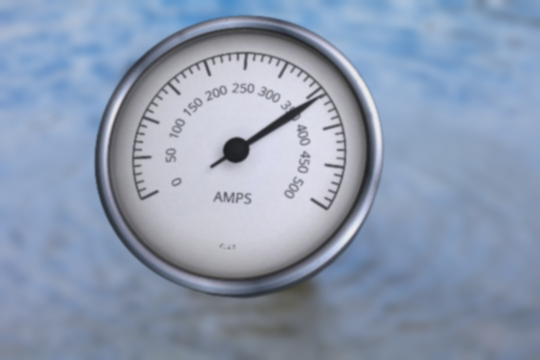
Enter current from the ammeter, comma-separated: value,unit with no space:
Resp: 360,A
